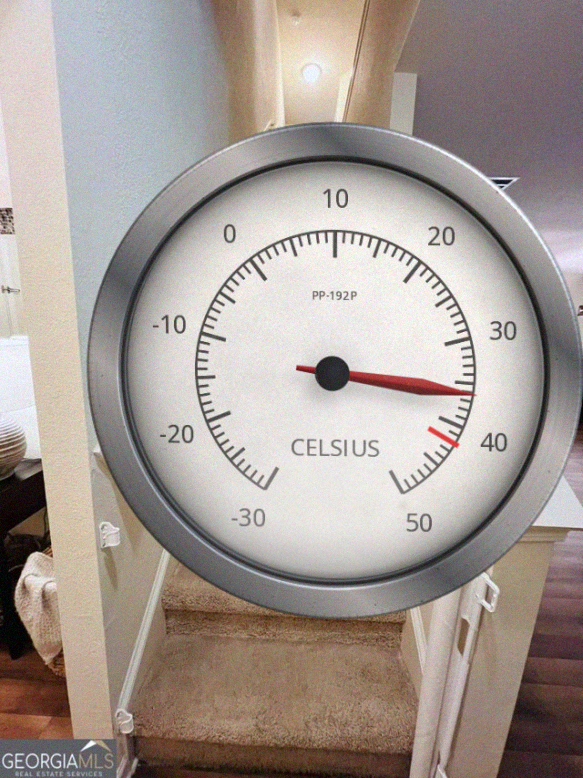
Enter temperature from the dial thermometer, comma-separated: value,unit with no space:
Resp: 36,°C
